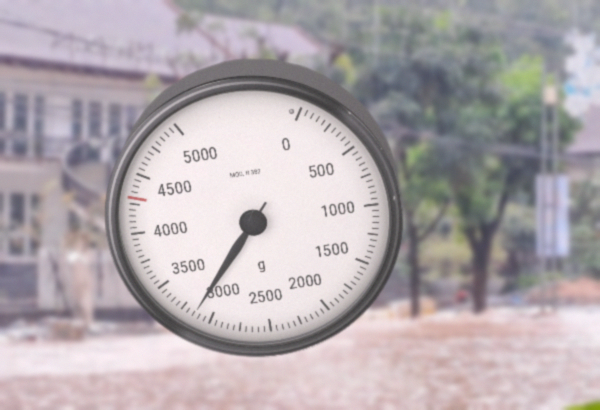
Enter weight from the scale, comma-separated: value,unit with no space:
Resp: 3150,g
